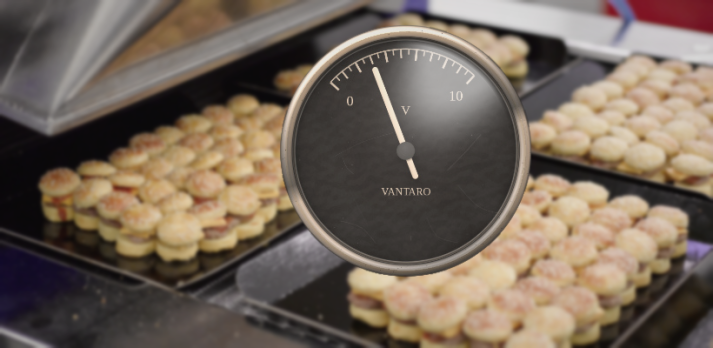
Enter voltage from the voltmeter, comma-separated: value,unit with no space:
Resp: 3,V
